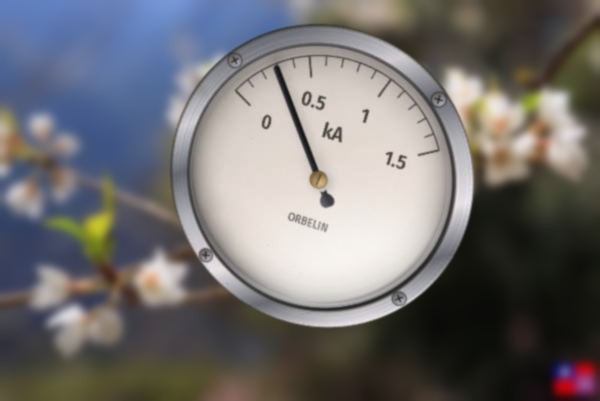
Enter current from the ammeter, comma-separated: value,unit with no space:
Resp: 0.3,kA
